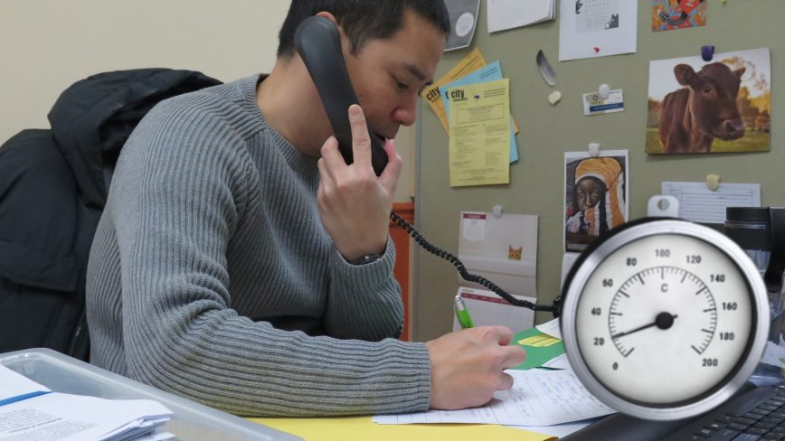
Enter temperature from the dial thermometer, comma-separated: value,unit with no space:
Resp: 20,°C
